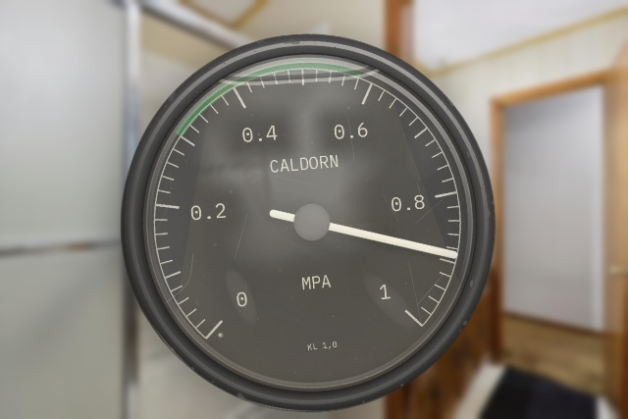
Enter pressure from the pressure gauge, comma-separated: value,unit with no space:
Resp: 0.89,MPa
